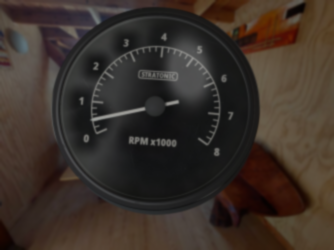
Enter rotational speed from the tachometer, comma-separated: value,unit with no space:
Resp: 400,rpm
